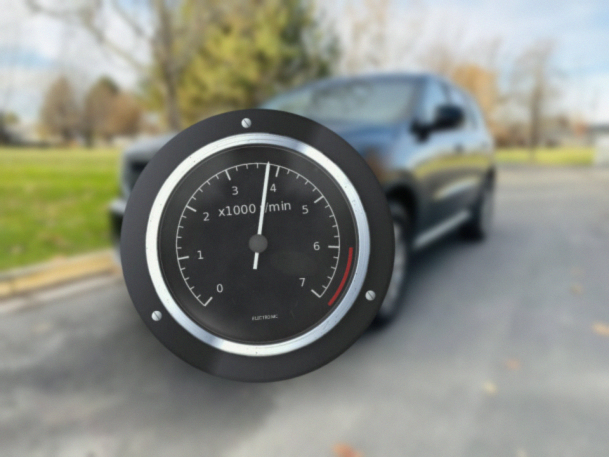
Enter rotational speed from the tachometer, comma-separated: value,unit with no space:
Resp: 3800,rpm
